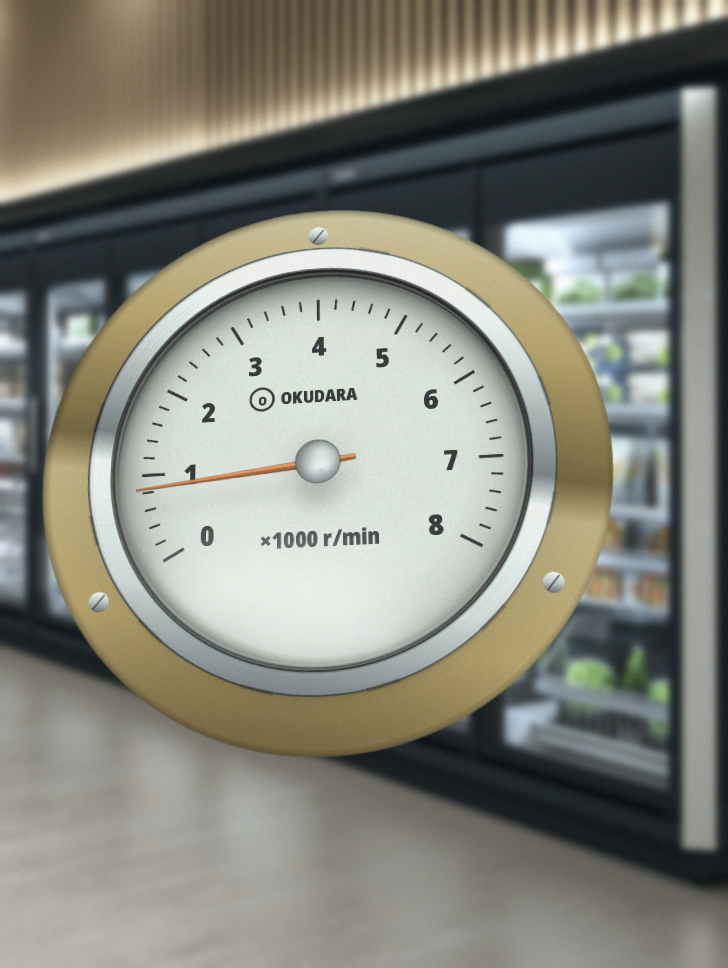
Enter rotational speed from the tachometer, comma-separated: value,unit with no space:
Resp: 800,rpm
